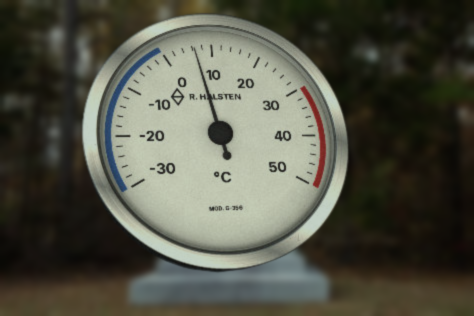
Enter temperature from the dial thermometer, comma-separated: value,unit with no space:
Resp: 6,°C
